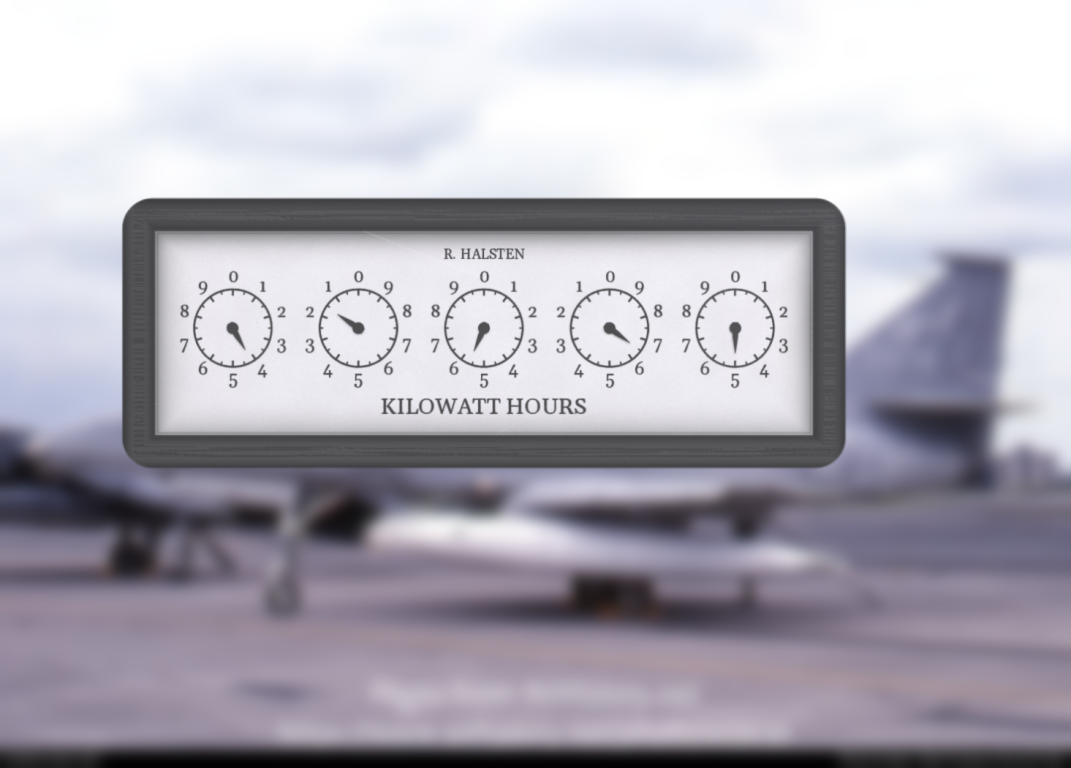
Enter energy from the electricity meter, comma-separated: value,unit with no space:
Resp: 41565,kWh
